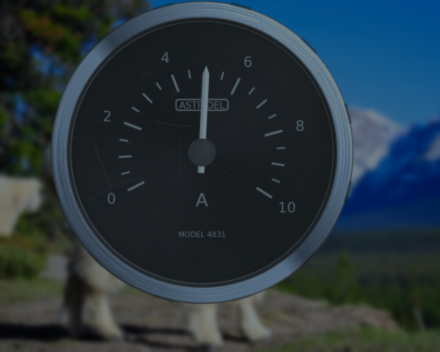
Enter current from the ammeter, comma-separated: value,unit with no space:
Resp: 5,A
